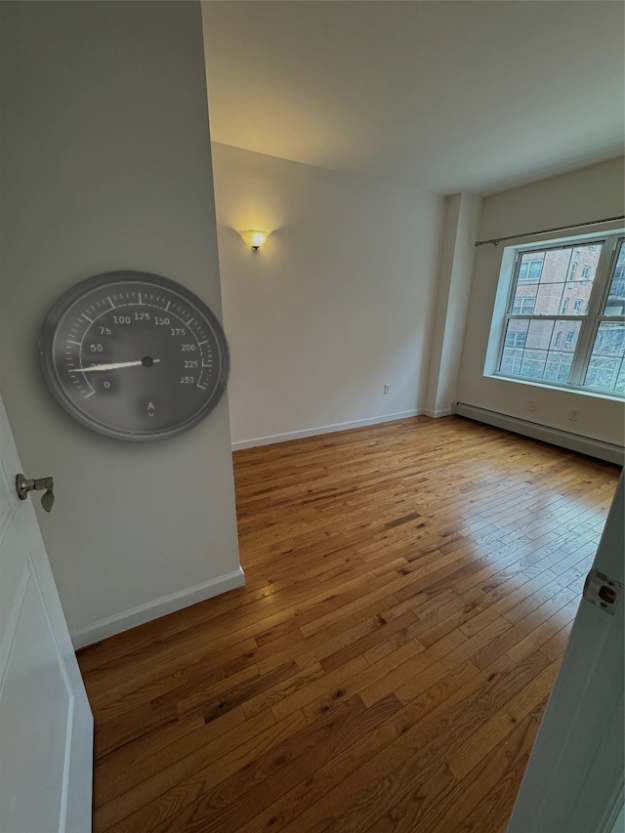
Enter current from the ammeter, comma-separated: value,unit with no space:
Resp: 25,A
